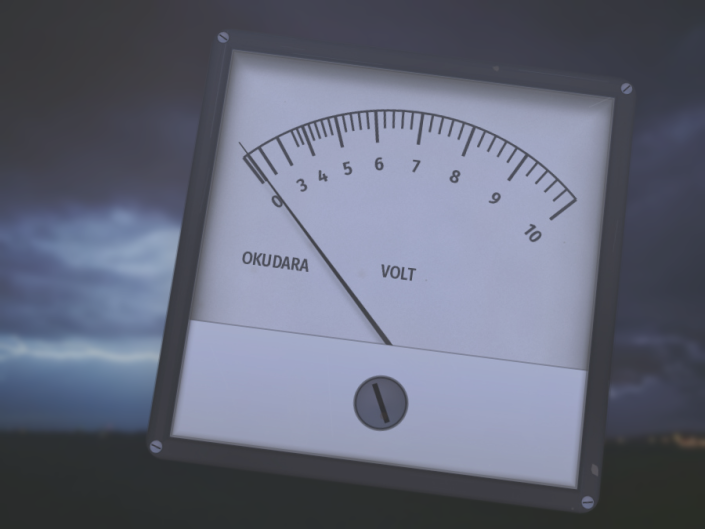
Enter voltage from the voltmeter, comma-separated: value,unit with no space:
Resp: 1,V
